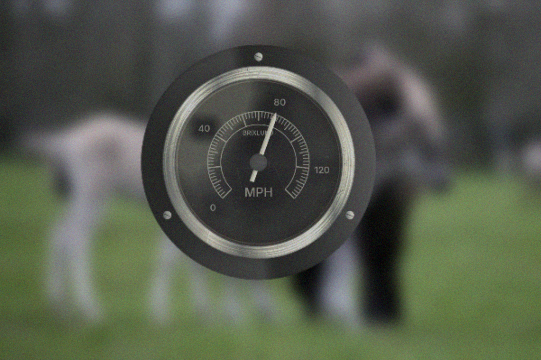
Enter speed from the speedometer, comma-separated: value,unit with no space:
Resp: 80,mph
